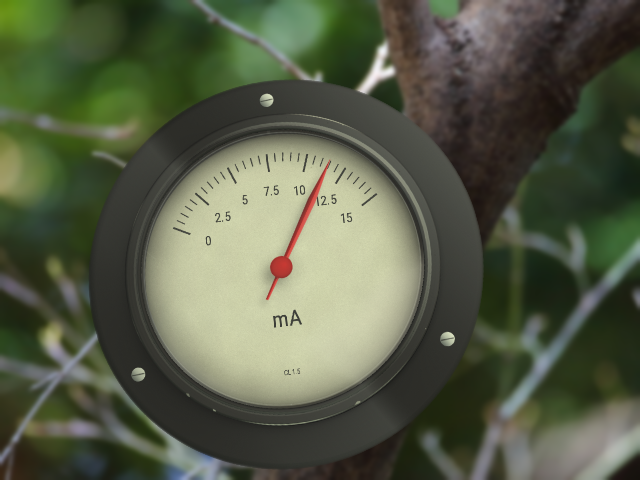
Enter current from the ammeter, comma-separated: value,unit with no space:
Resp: 11.5,mA
